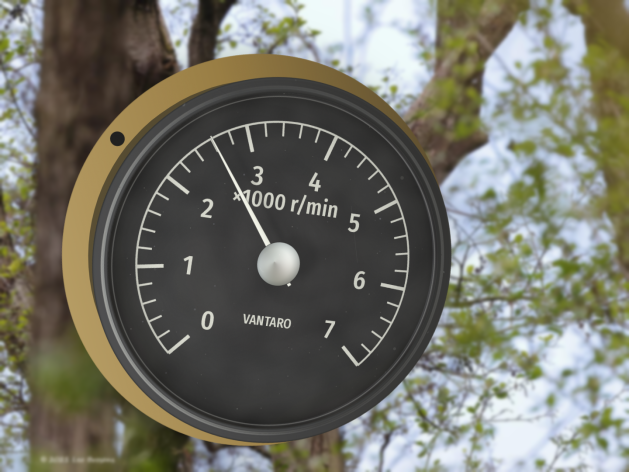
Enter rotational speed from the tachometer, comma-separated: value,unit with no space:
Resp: 2600,rpm
